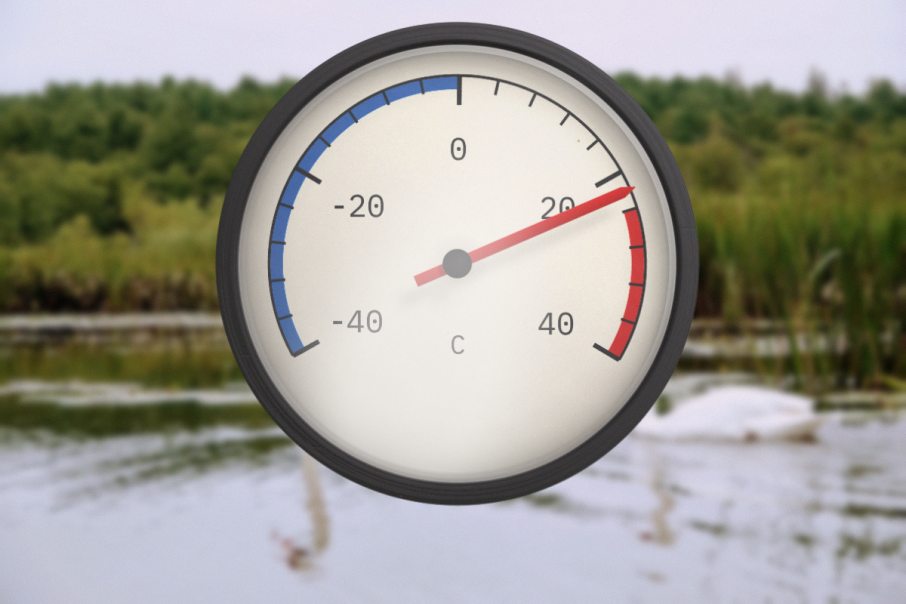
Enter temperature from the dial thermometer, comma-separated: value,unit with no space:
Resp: 22,°C
